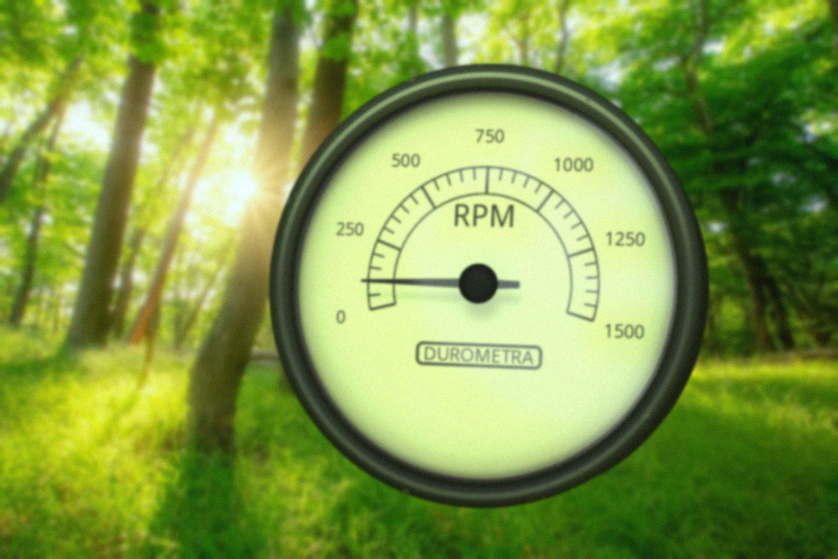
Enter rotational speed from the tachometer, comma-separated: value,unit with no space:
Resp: 100,rpm
